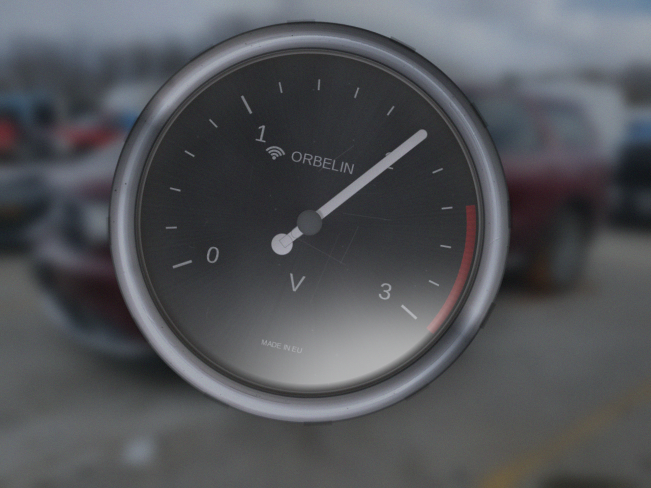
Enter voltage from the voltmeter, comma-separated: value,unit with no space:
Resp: 2,V
